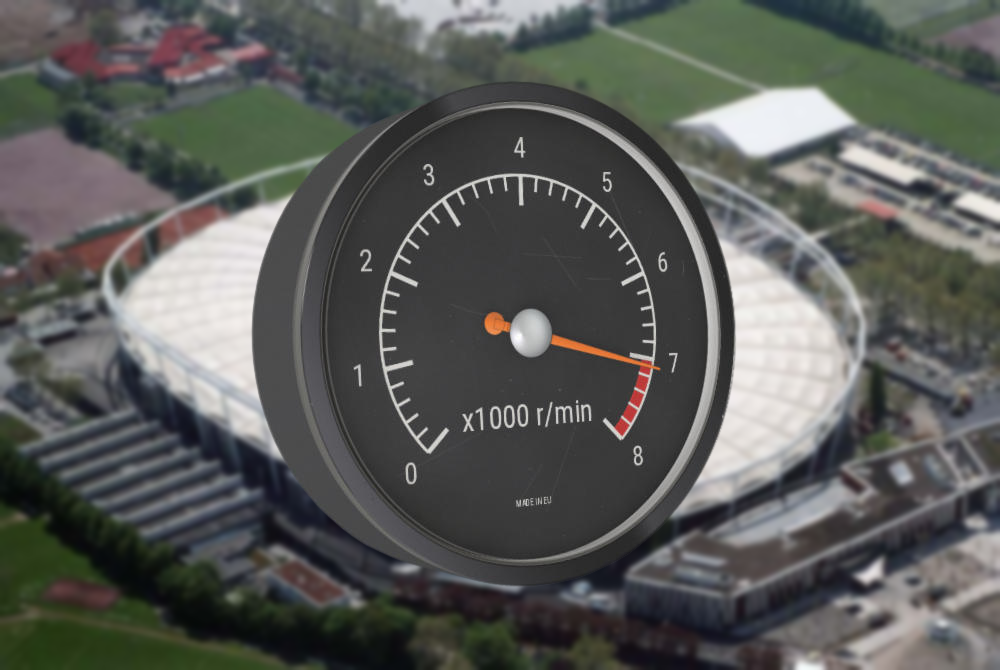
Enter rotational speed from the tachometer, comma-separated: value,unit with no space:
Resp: 7100,rpm
